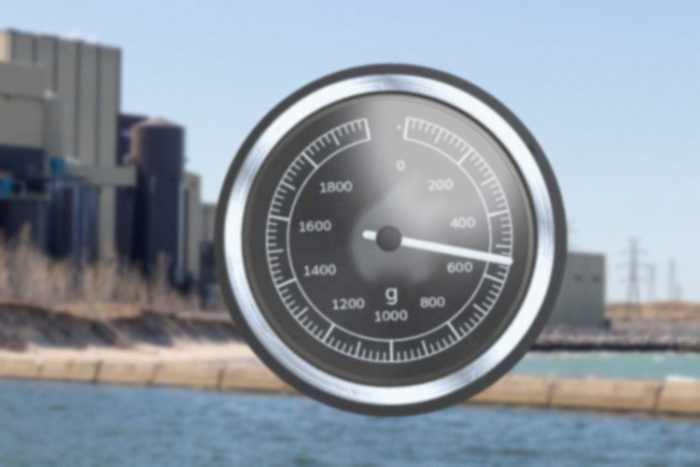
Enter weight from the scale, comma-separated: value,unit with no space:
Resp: 540,g
